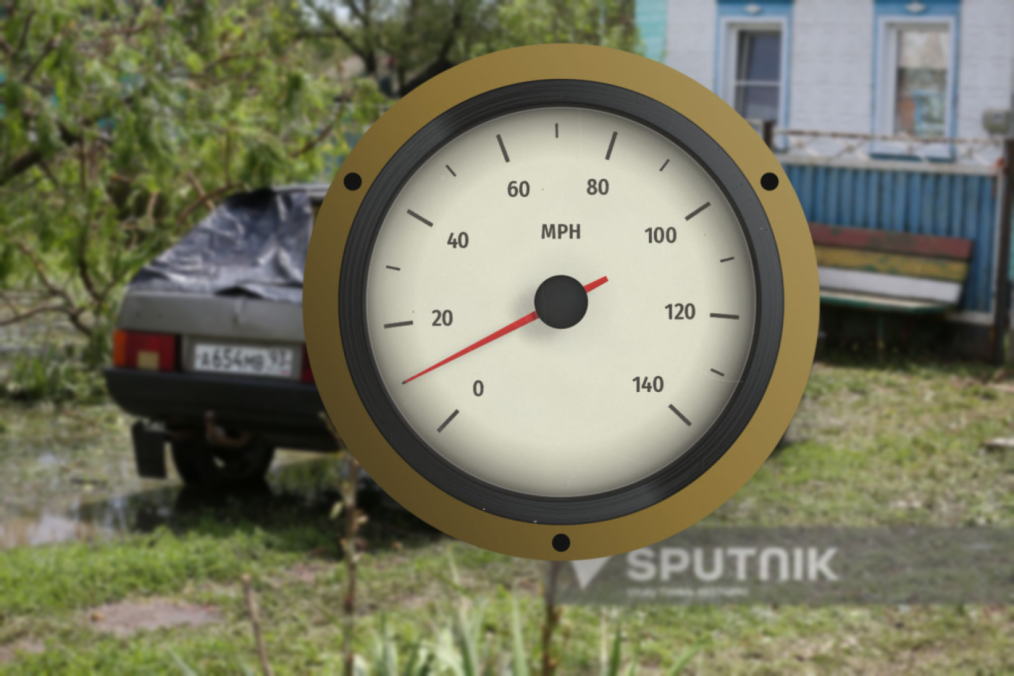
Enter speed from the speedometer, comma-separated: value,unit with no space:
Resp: 10,mph
